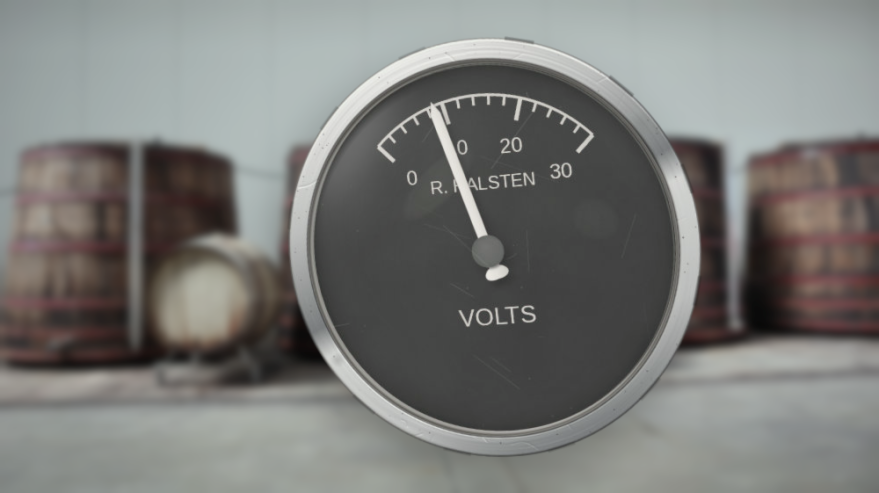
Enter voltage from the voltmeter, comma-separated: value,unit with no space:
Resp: 9,V
